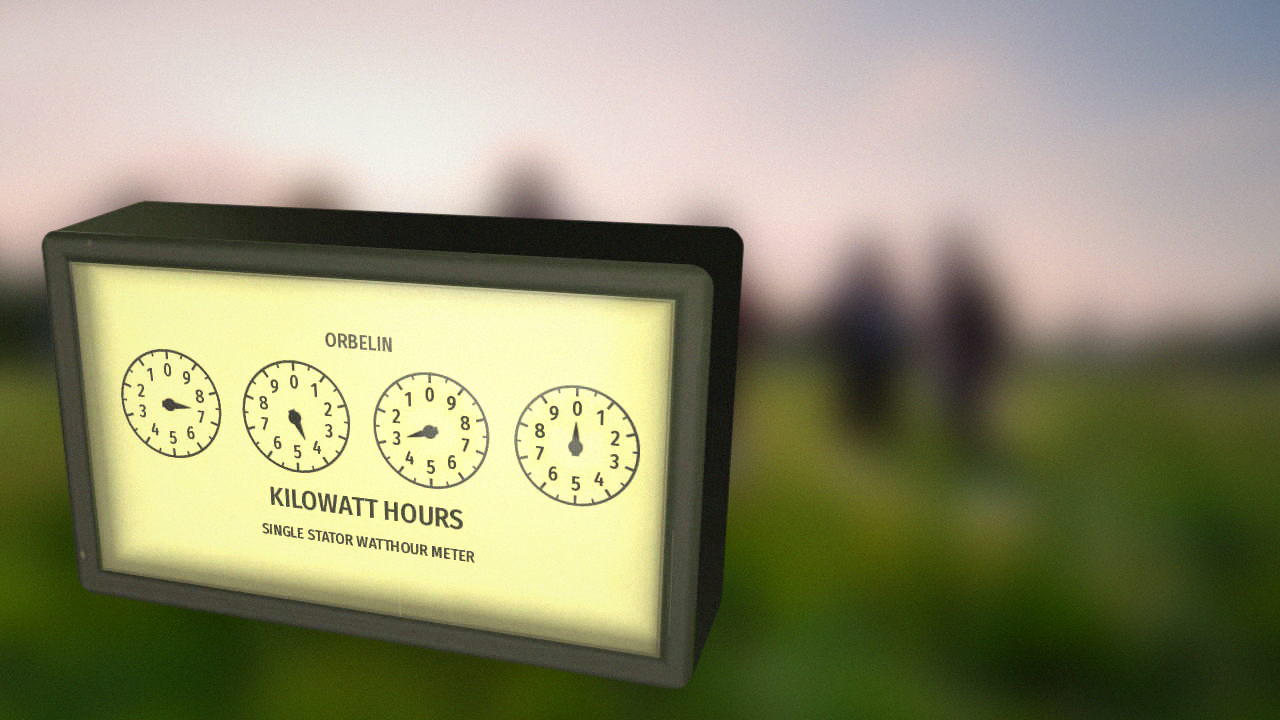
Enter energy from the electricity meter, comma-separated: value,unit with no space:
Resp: 7430,kWh
